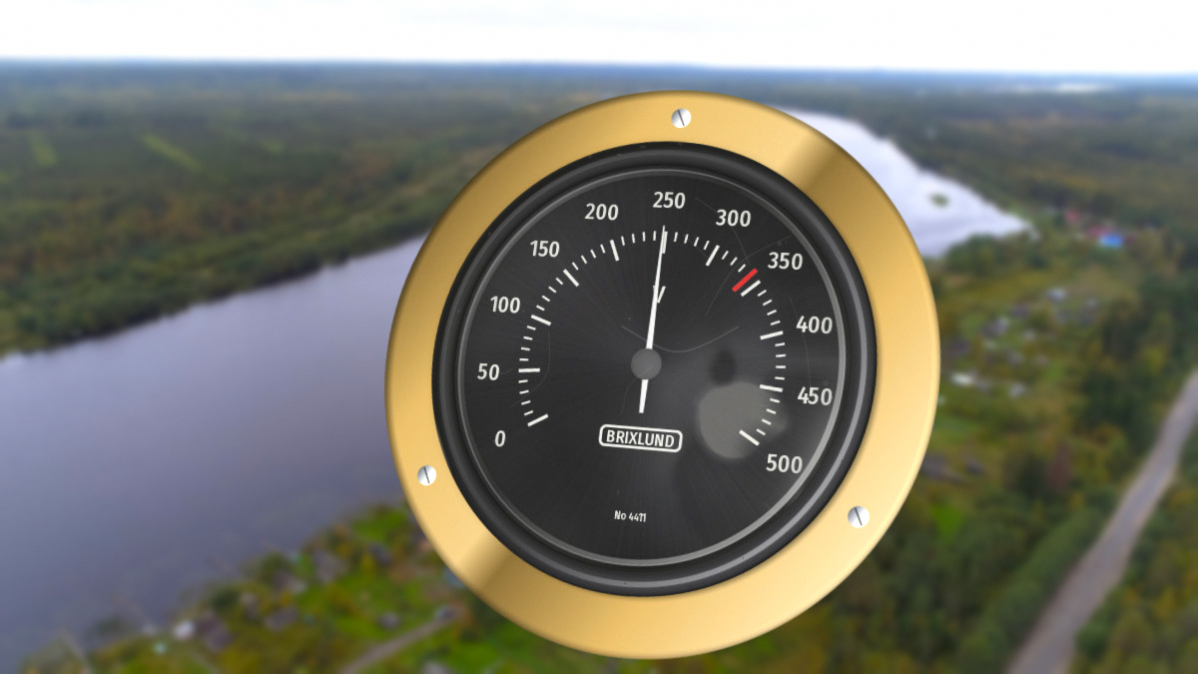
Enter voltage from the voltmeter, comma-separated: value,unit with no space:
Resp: 250,V
